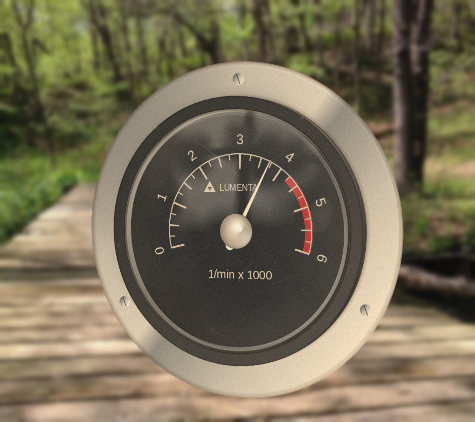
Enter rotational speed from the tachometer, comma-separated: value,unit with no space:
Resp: 3750,rpm
